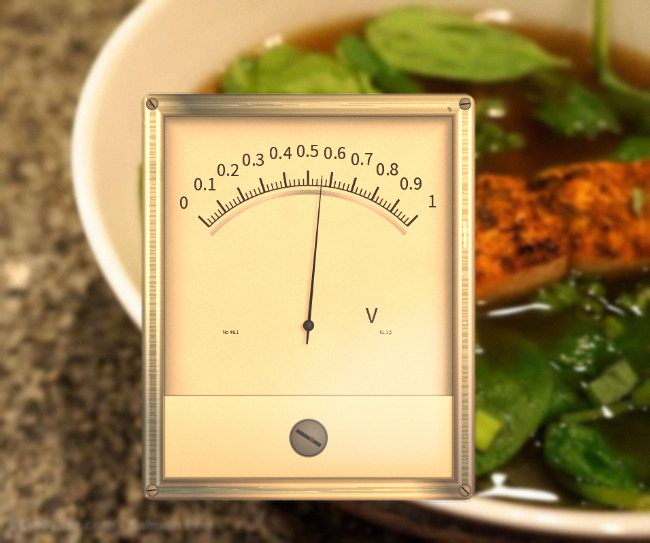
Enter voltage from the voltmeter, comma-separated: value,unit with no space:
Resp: 0.56,V
